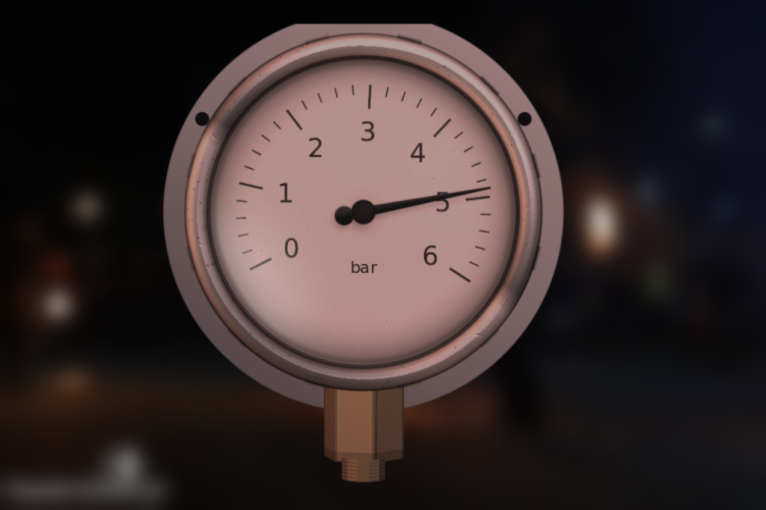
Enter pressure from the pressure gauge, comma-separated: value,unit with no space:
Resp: 4.9,bar
